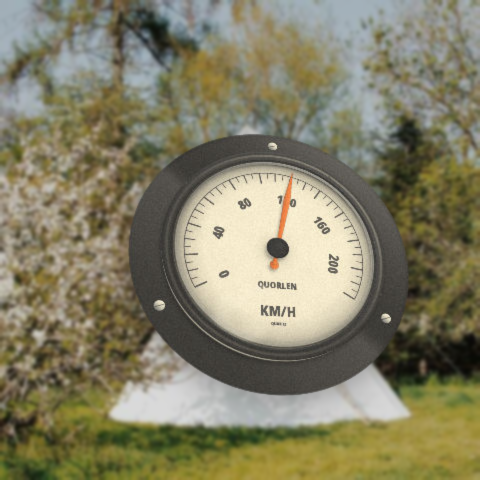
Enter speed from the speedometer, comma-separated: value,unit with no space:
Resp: 120,km/h
